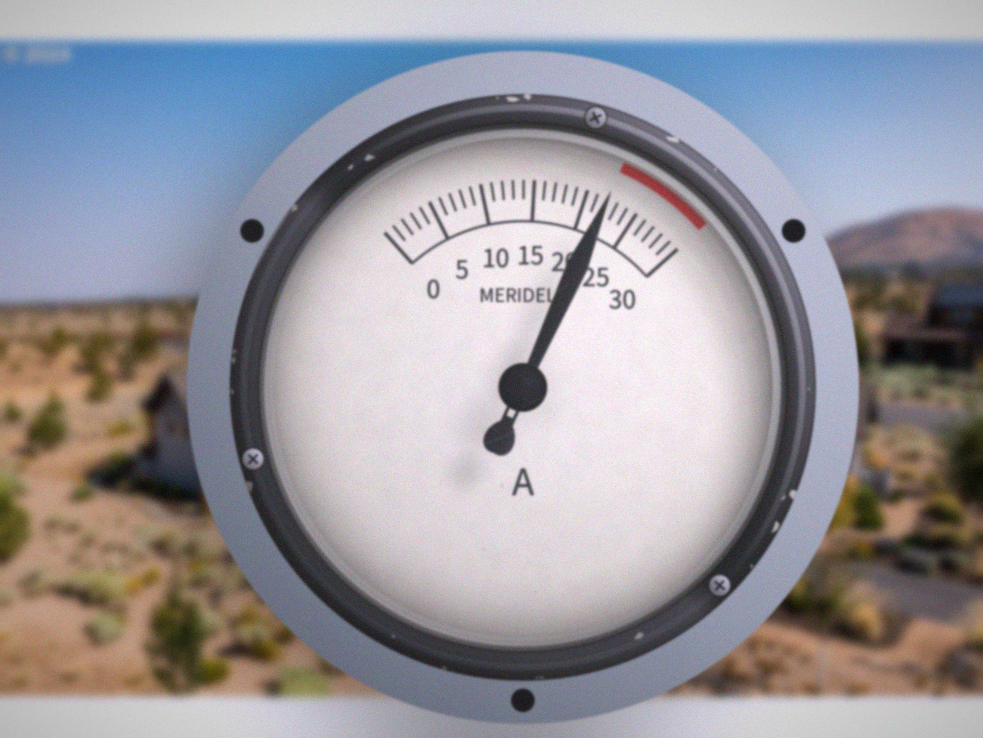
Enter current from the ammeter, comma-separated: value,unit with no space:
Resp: 22,A
